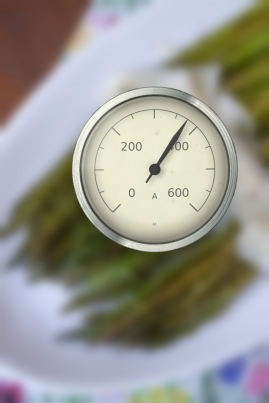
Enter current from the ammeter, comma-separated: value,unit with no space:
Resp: 375,A
